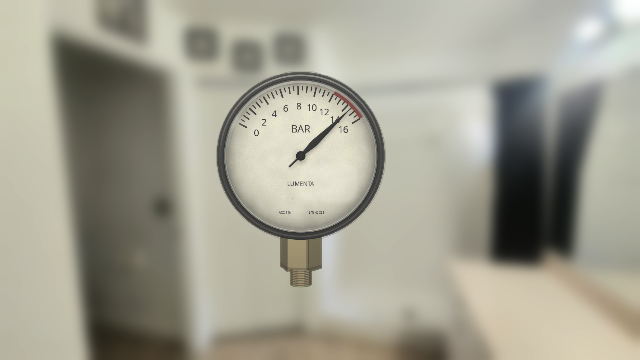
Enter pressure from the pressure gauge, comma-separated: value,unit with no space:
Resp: 14.5,bar
